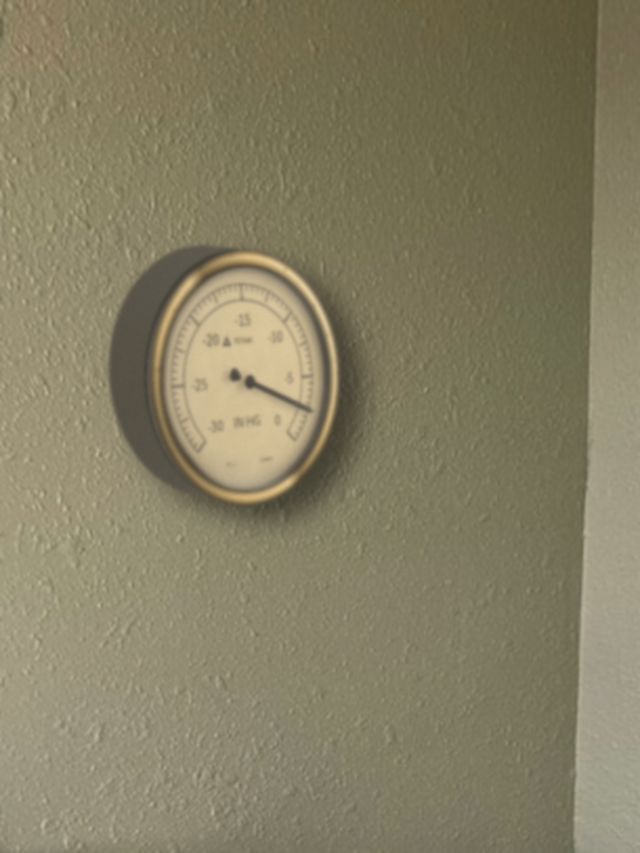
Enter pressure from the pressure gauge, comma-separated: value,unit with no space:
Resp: -2.5,inHg
